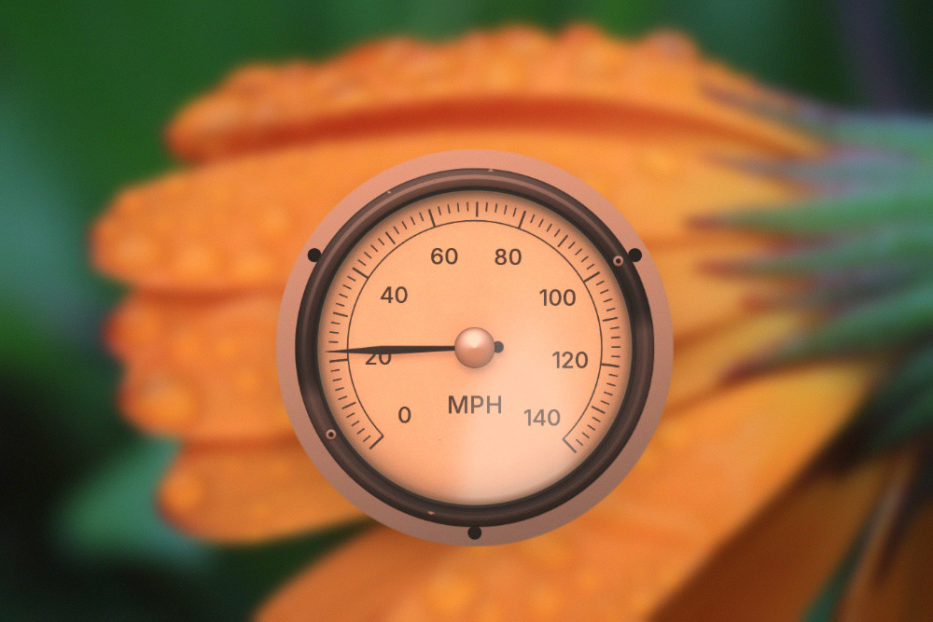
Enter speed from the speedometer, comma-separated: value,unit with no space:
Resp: 22,mph
